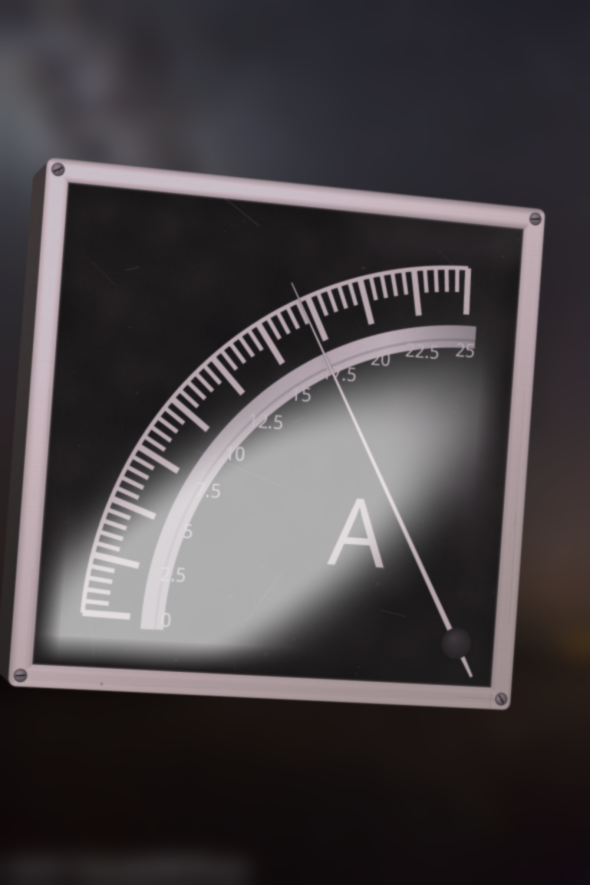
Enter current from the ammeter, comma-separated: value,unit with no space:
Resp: 17,A
